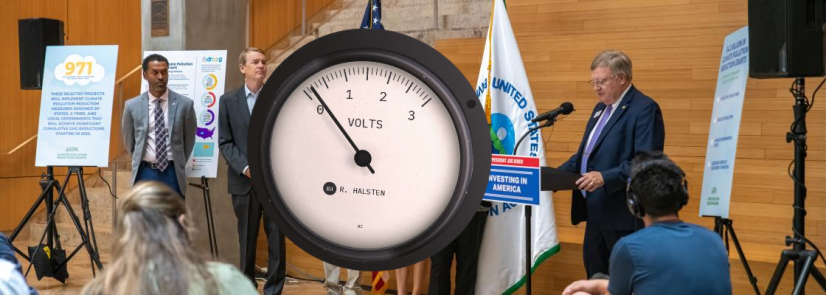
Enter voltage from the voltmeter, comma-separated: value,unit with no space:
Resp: 0.2,V
